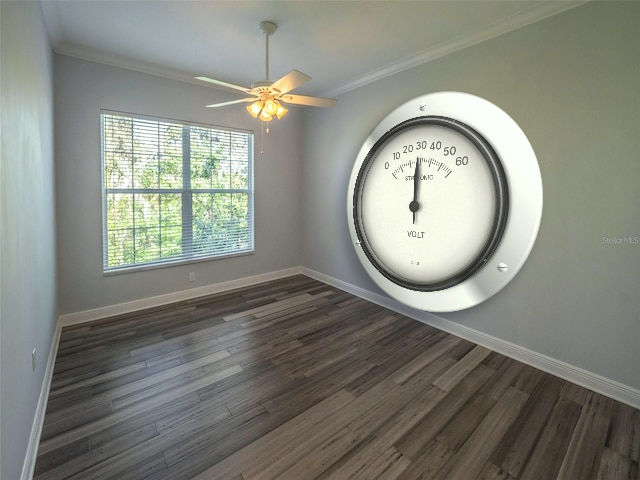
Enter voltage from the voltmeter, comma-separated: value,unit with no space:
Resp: 30,V
